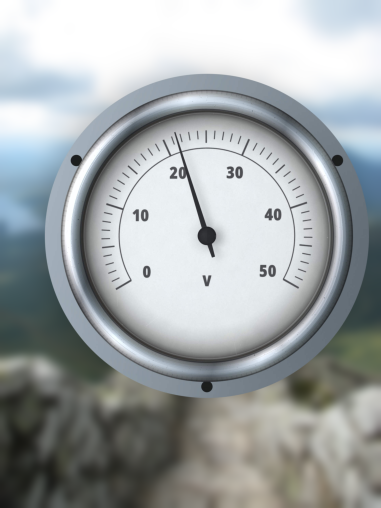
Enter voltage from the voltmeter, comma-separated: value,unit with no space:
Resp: 21.5,V
